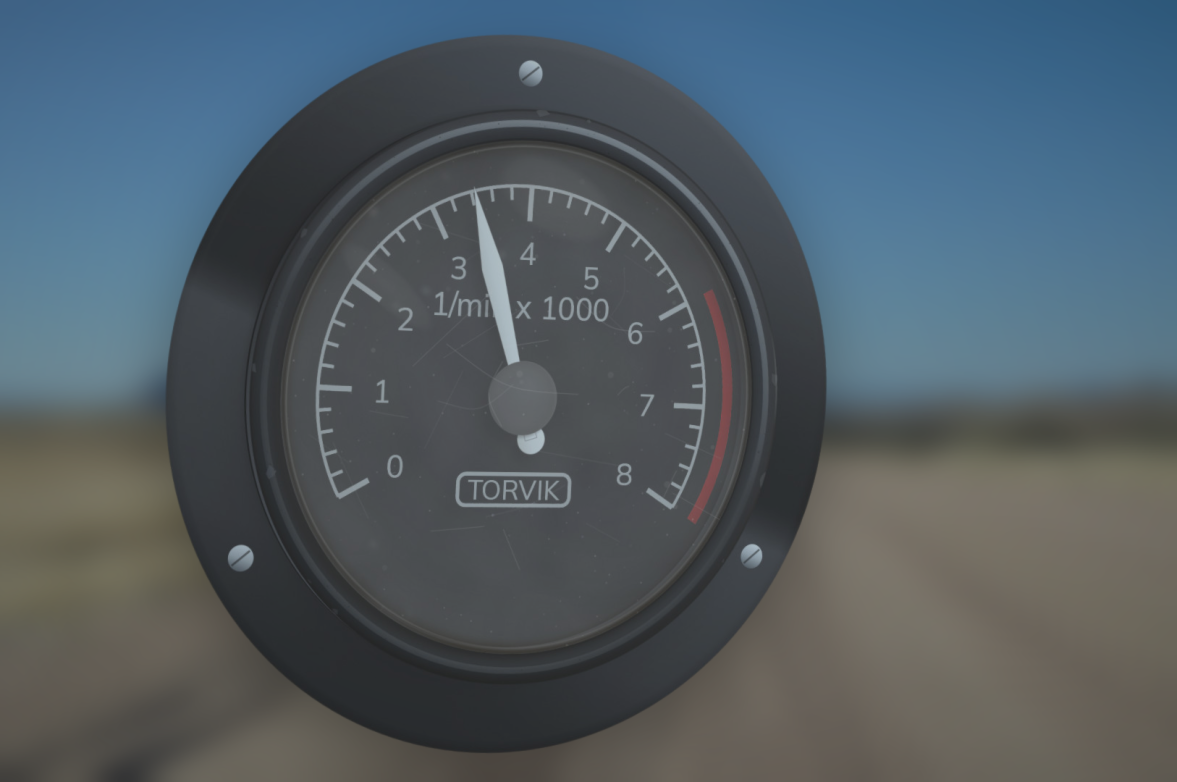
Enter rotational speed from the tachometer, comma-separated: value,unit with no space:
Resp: 3400,rpm
